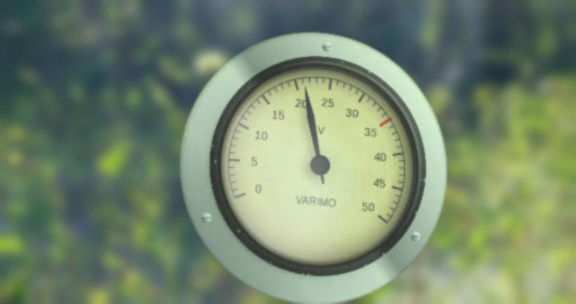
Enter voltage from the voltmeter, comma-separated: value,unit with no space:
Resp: 21,V
